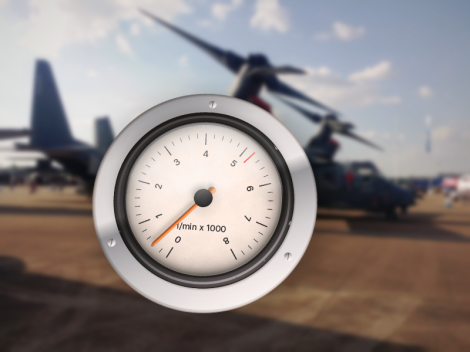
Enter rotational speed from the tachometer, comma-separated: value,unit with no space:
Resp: 400,rpm
